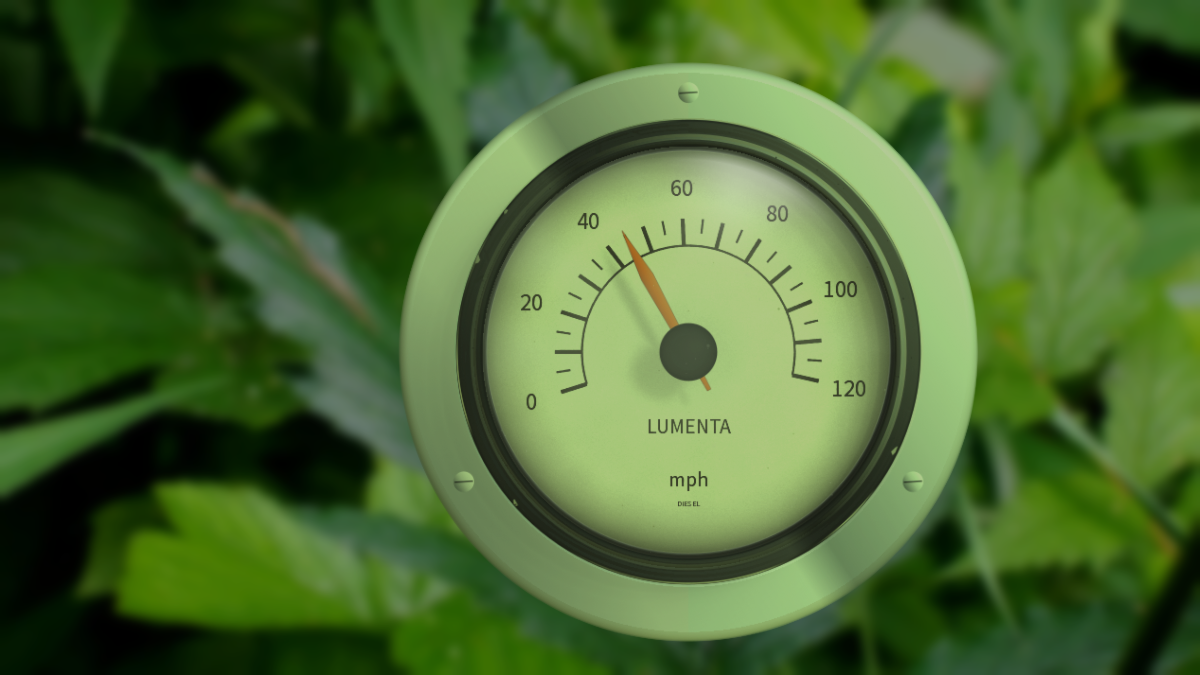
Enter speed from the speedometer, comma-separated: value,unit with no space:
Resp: 45,mph
